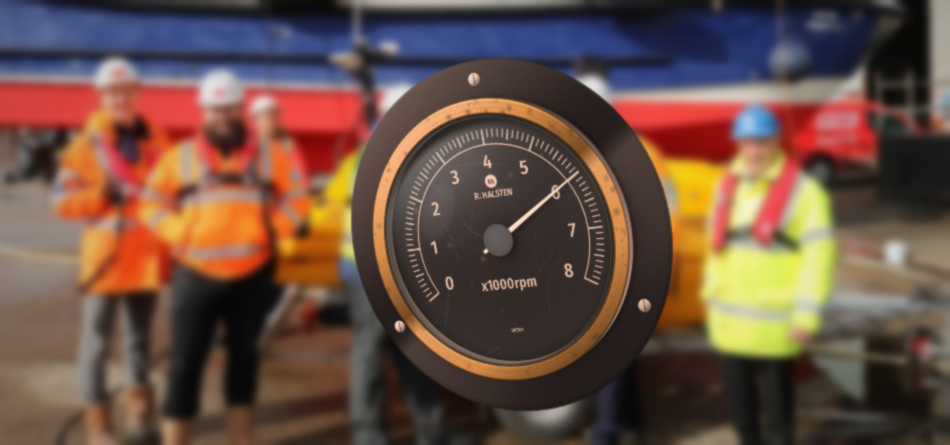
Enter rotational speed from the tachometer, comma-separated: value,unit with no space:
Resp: 6000,rpm
